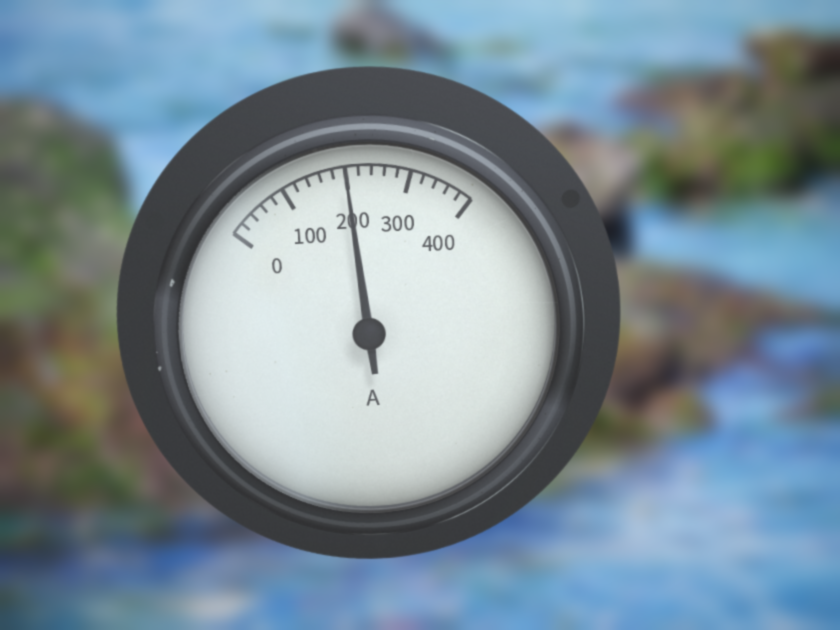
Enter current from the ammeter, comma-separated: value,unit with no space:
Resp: 200,A
